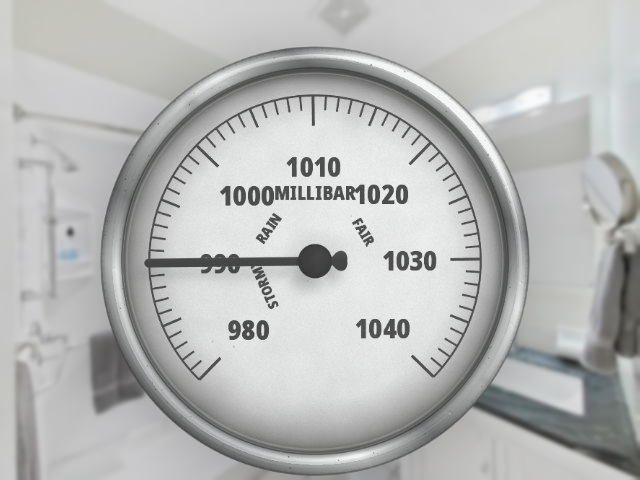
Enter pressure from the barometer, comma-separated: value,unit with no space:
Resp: 990,mbar
